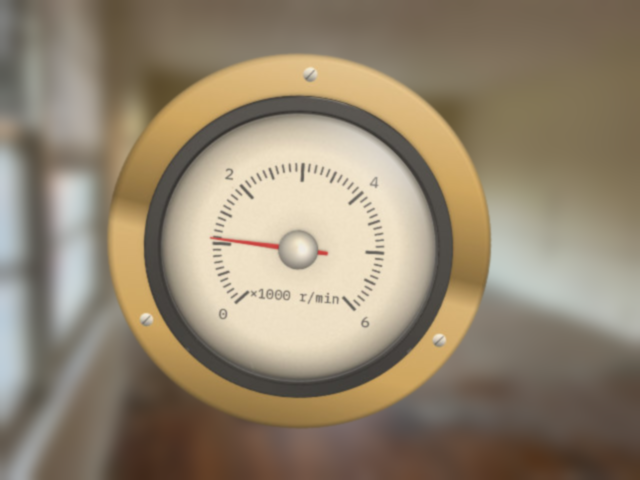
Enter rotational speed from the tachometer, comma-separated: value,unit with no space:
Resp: 1100,rpm
